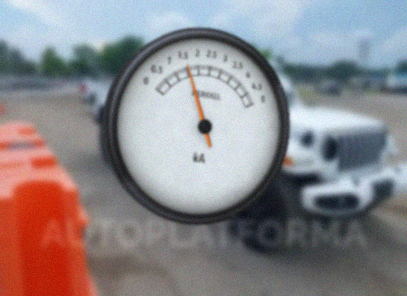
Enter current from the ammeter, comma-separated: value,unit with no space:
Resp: 1.5,kA
